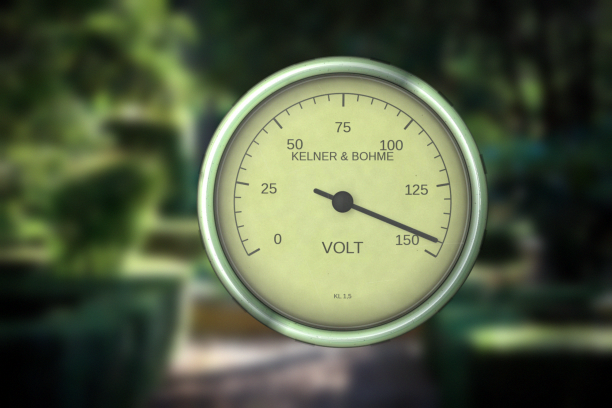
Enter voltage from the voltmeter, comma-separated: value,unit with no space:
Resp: 145,V
